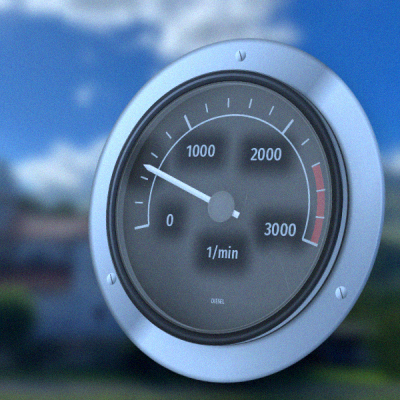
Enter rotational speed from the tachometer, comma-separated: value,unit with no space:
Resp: 500,rpm
